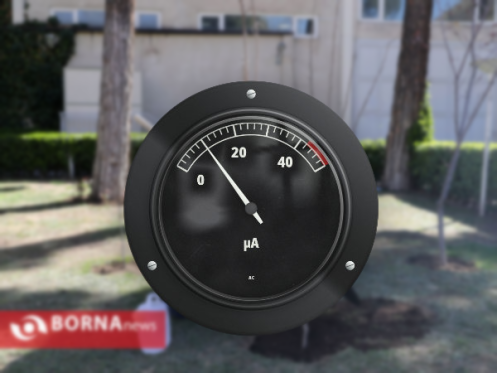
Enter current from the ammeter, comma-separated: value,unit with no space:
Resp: 10,µA
